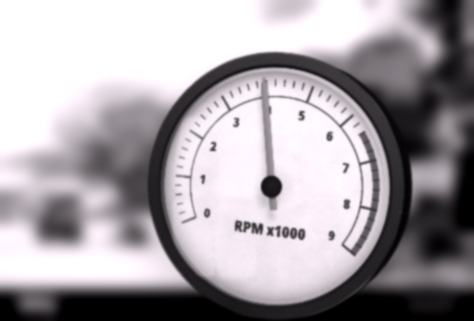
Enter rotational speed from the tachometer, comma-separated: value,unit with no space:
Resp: 4000,rpm
